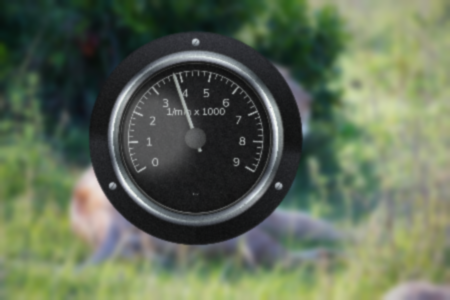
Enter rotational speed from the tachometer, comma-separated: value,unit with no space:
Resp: 3800,rpm
